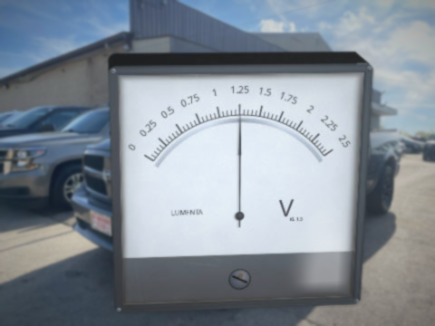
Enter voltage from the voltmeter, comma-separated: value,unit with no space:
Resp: 1.25,V
